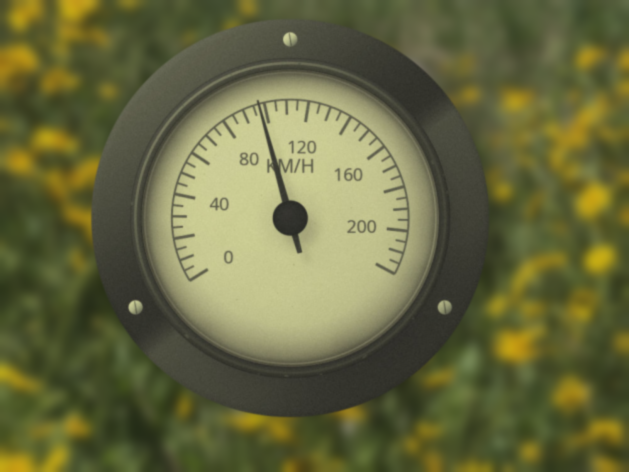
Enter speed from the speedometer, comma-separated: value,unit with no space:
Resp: 97.5,km/h
